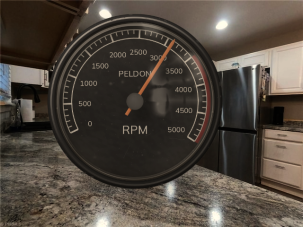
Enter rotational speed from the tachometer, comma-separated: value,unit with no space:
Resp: 3100,rpm
